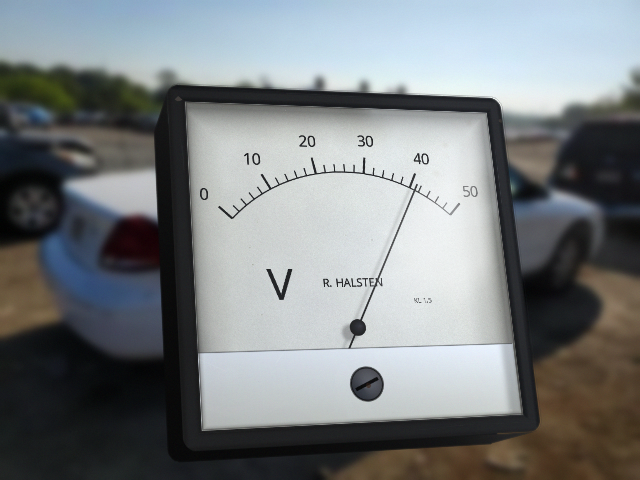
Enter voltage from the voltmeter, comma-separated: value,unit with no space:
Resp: 41,V
